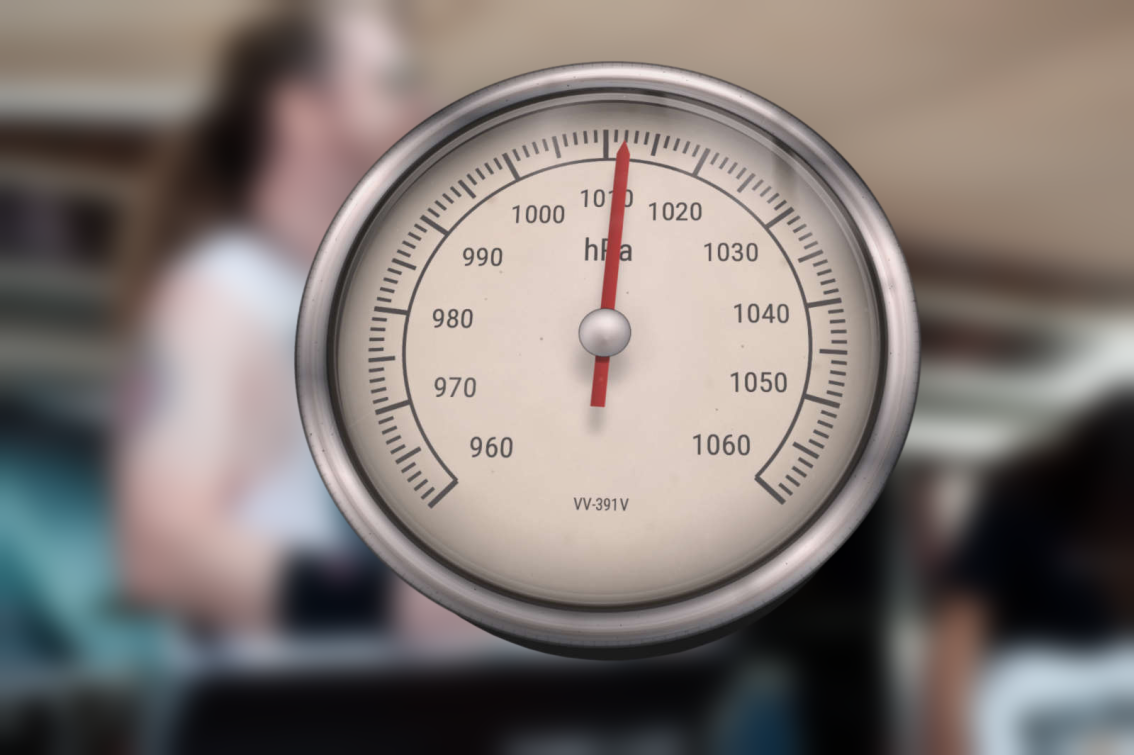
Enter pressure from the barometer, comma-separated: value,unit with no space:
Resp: 1012,hPa
